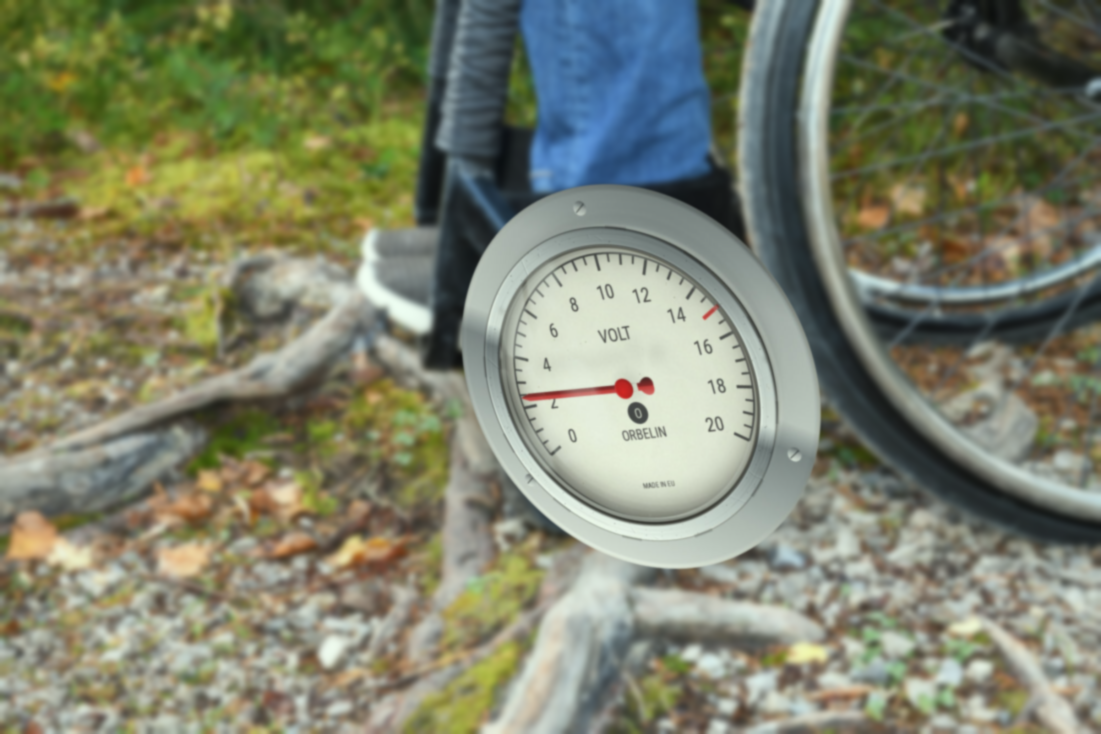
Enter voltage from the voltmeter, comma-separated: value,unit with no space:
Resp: 2.5,V
